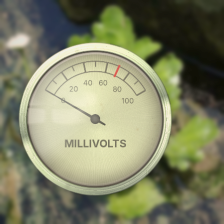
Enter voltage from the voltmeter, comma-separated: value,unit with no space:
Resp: 0,mV
